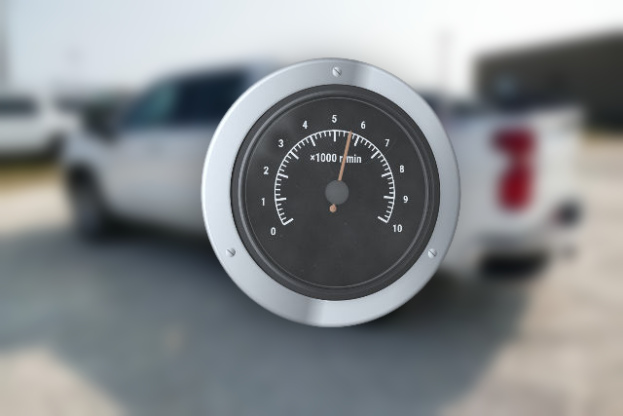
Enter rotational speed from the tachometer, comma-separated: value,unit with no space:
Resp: 5600,rpm
